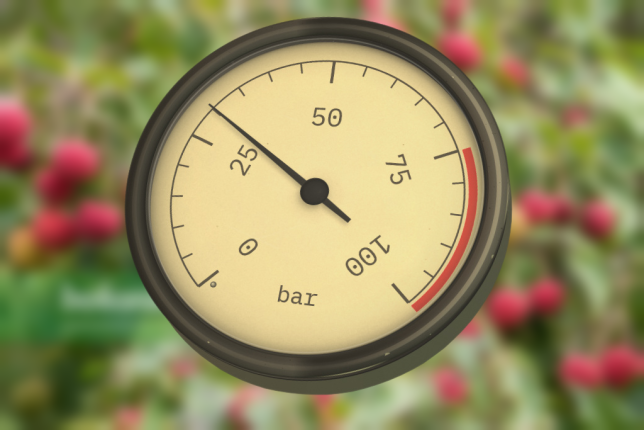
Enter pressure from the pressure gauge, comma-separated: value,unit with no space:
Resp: 30,bar
